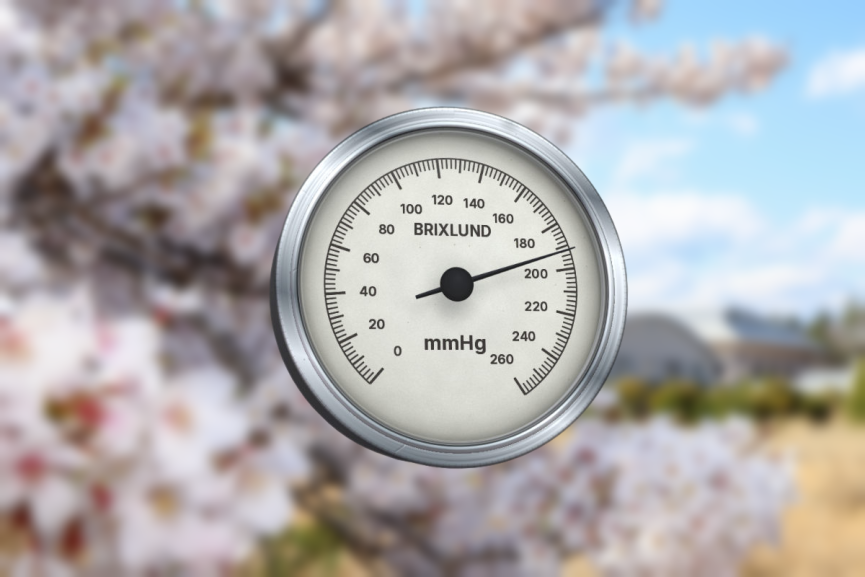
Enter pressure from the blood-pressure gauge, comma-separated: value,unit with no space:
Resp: 192,mmHg
